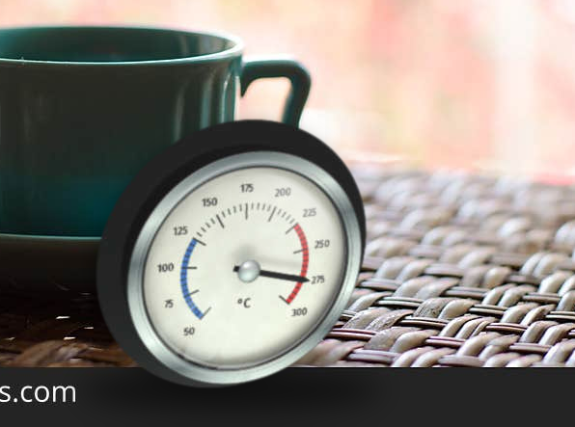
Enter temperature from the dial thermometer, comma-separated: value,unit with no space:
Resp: 275,°C
